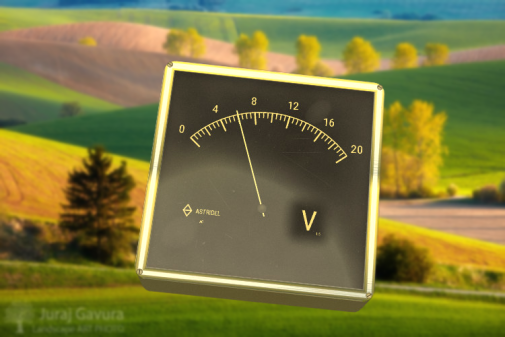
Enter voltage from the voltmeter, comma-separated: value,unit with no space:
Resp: 6,V
